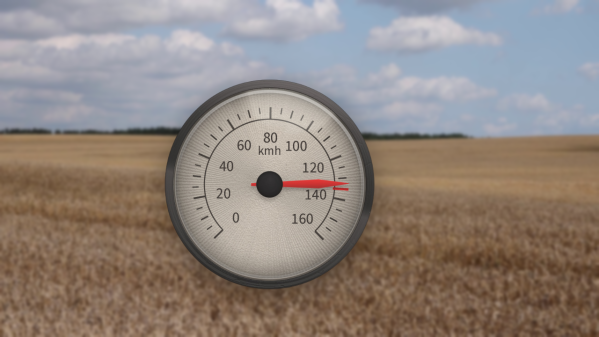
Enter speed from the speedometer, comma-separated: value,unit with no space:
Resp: 132.5,km/h
